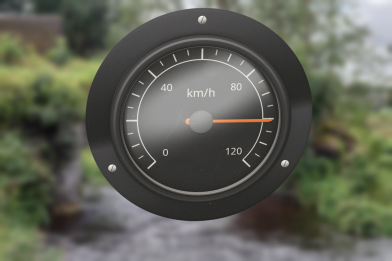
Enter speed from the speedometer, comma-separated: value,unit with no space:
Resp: 100,km/h
